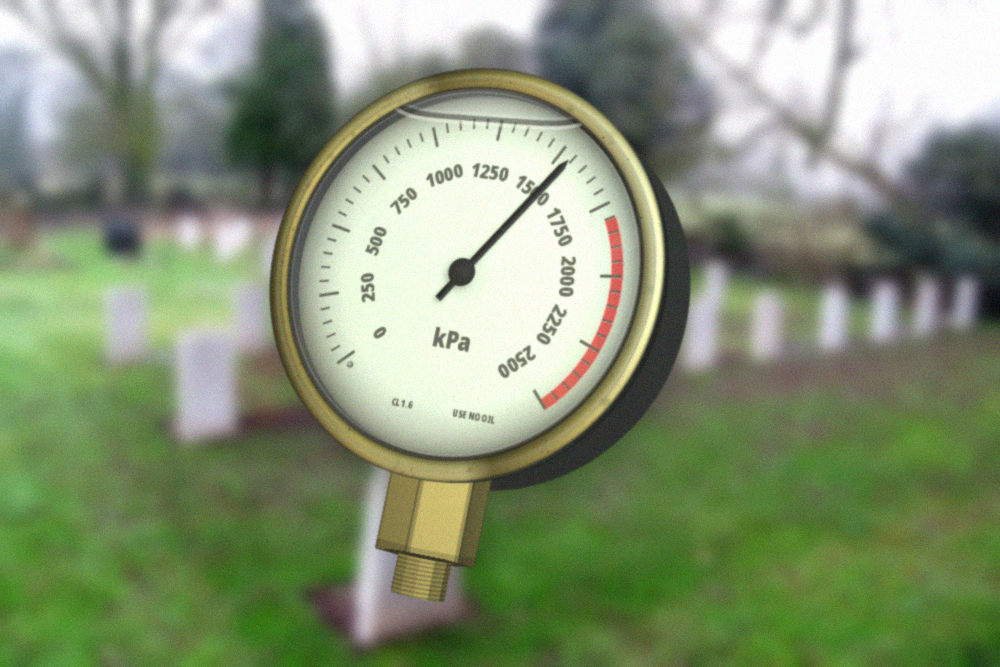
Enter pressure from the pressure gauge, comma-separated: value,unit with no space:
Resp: 1550,kPa
